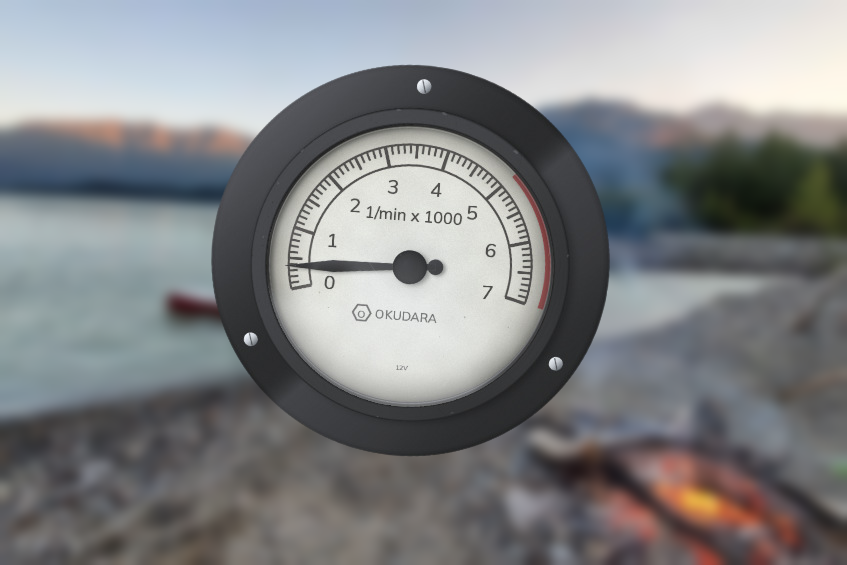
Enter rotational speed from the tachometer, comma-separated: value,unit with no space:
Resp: 400,rpm
